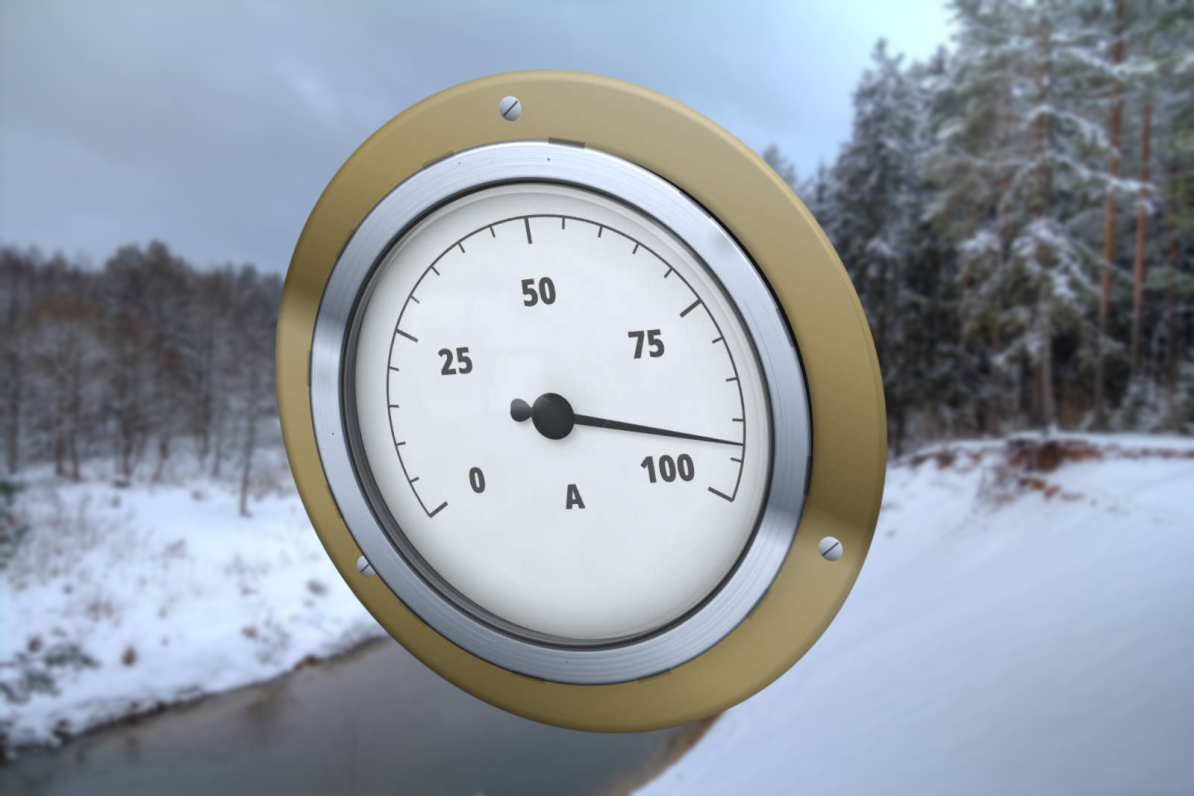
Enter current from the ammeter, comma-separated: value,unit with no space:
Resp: 92.5,A
